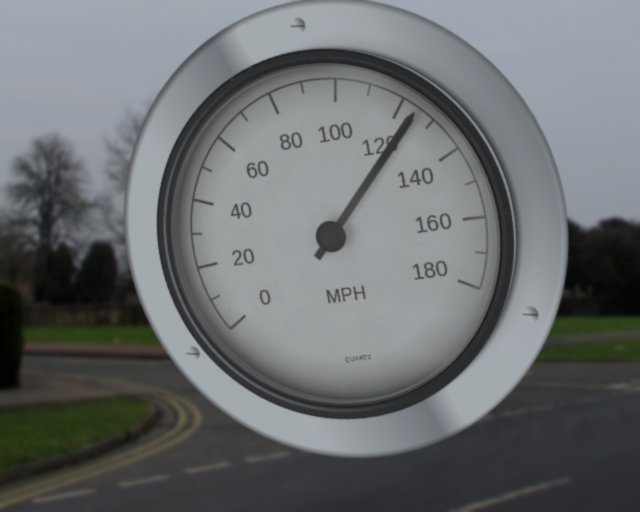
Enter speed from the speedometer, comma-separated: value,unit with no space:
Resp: 125,mph
